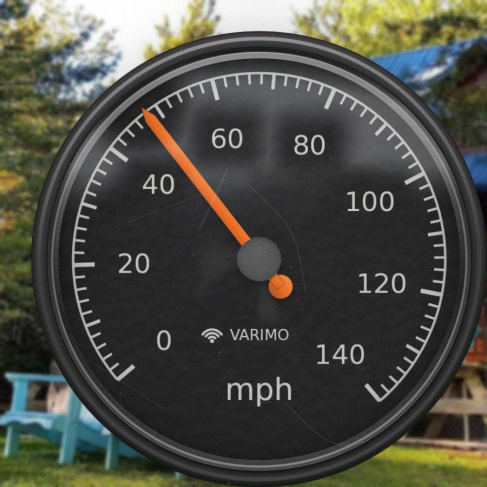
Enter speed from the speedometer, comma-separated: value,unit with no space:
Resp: 48,mph
